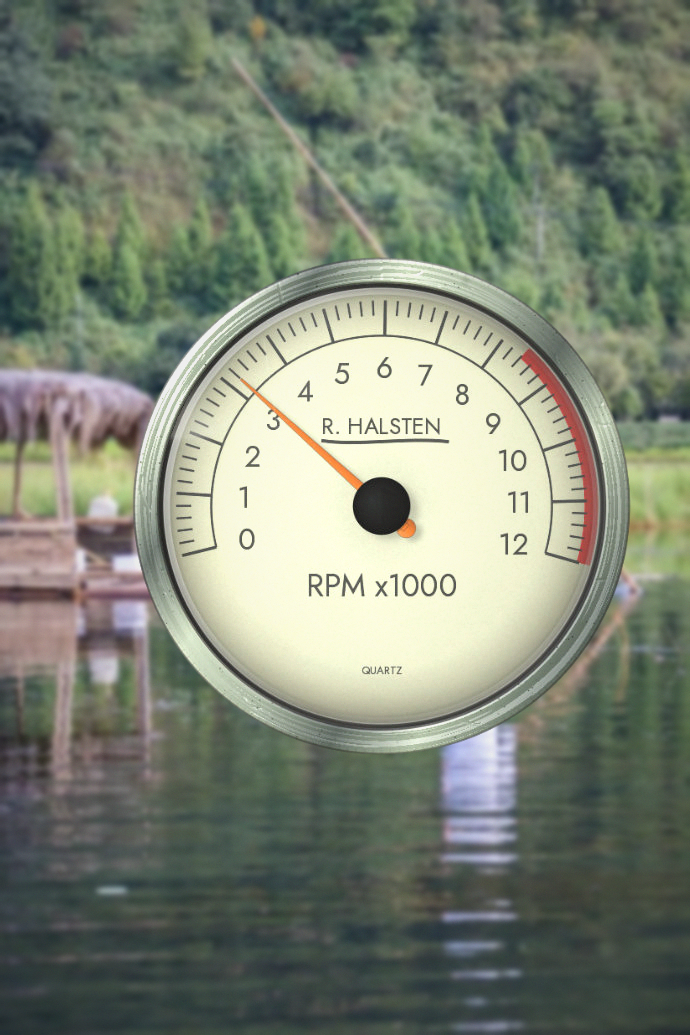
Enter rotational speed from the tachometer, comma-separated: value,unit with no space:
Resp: 3200,rpm
